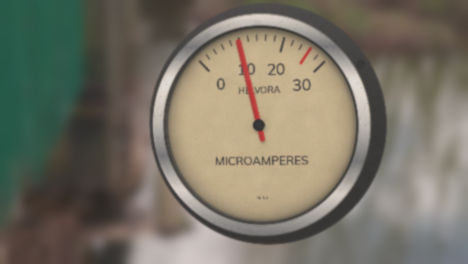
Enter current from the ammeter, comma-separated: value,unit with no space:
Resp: 10,µA
